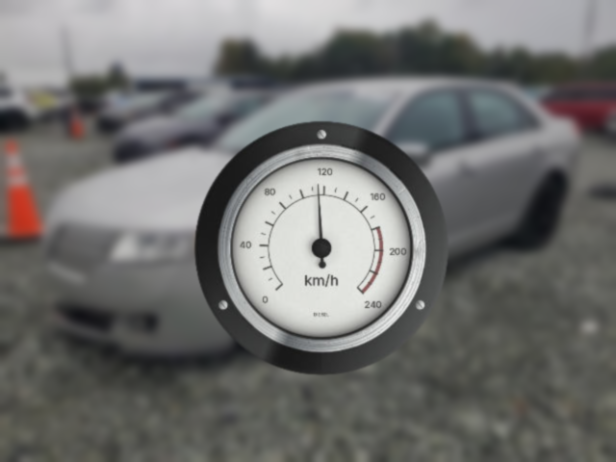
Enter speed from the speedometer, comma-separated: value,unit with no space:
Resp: 115,km/h
